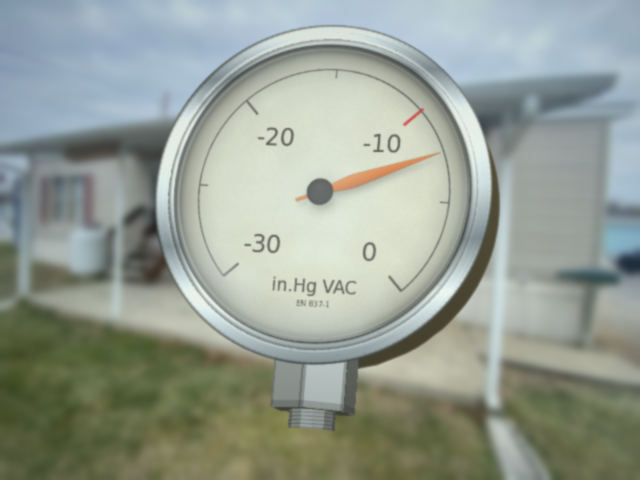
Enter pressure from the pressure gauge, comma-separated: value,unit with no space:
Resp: -7.5,inHg
